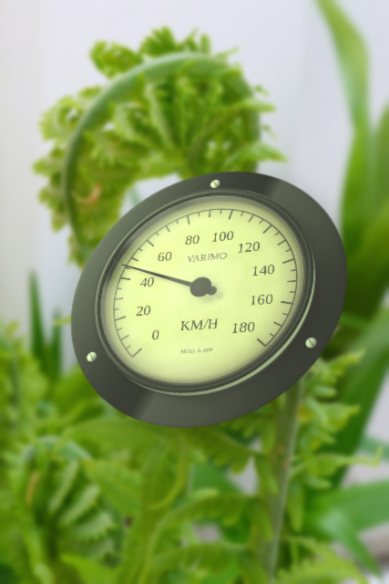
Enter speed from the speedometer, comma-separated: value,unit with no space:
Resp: 45,km/h
